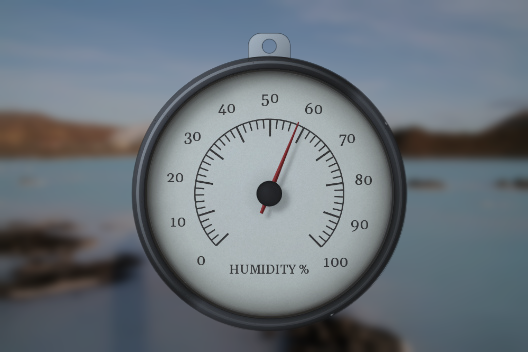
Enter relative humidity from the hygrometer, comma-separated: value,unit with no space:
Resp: 58,%
